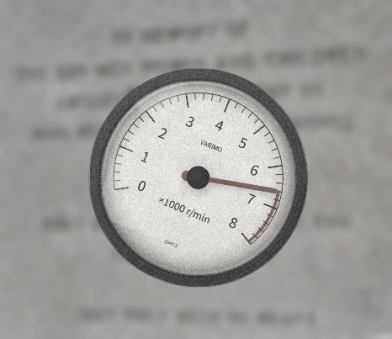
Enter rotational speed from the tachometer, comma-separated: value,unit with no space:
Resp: 6600,rpm
